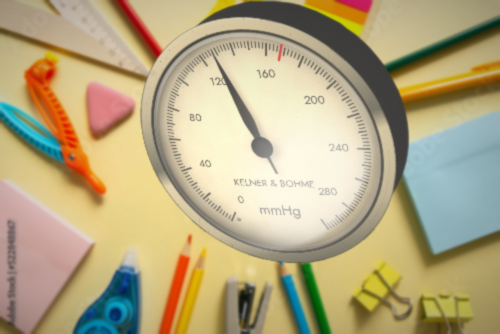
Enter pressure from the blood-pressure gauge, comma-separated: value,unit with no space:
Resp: 130,mmHg
